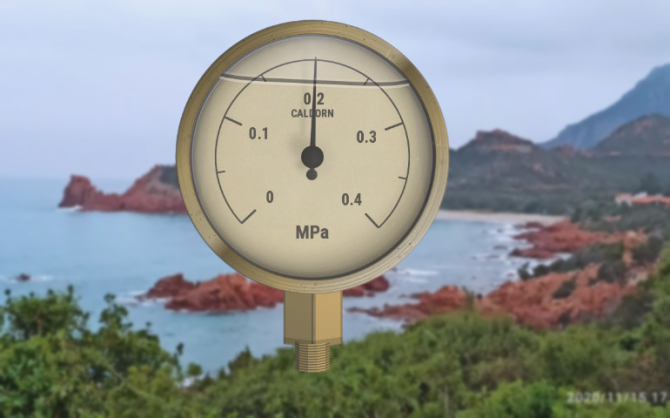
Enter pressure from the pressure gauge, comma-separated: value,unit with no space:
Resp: 0.2,MPa
